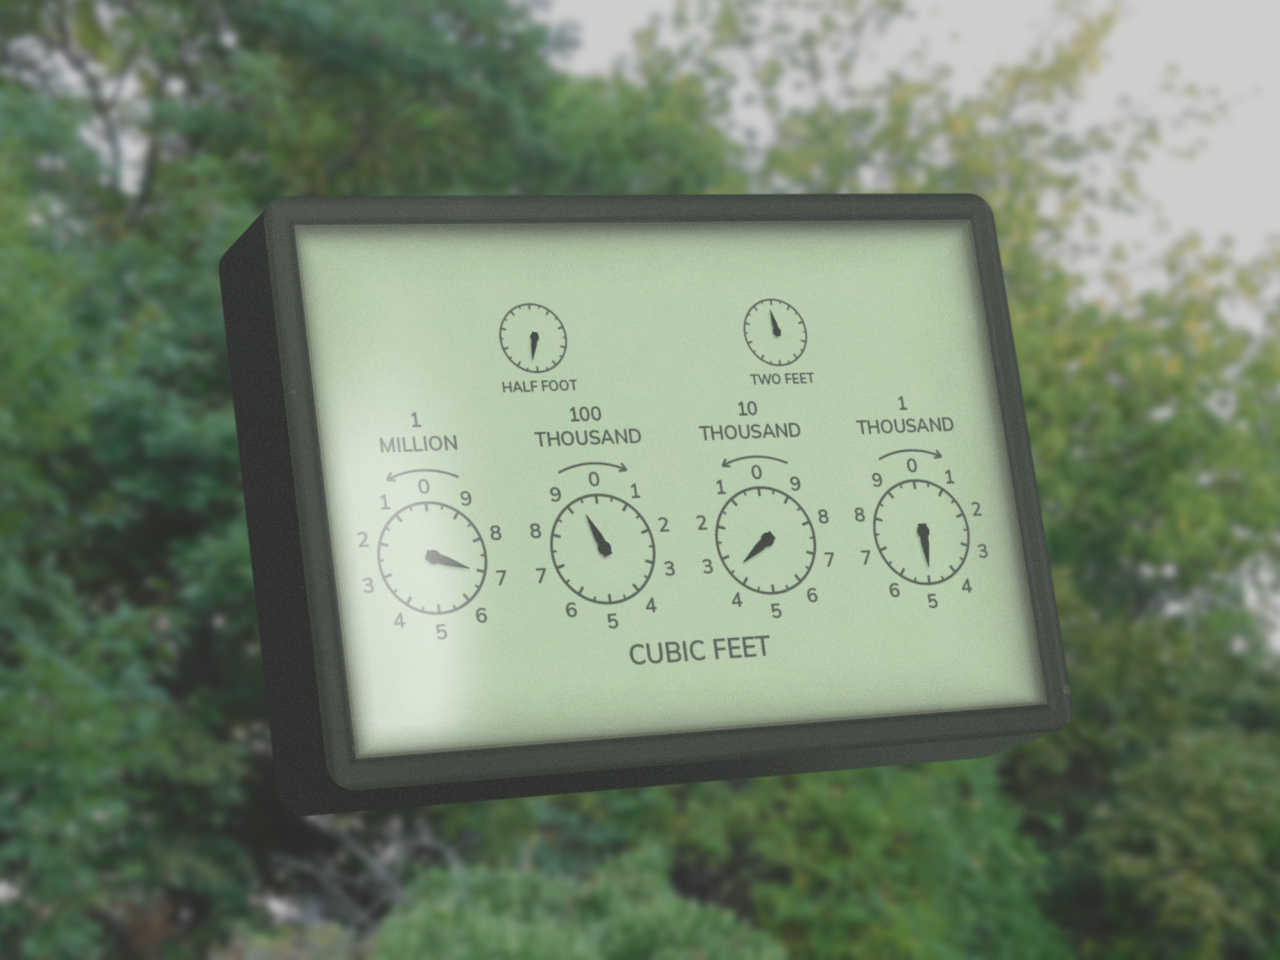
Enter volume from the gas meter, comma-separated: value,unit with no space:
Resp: 693500,ft³
